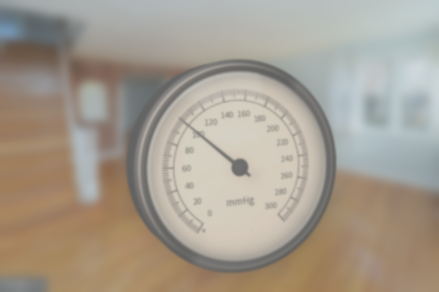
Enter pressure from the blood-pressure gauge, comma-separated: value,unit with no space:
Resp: 100,mmHg
